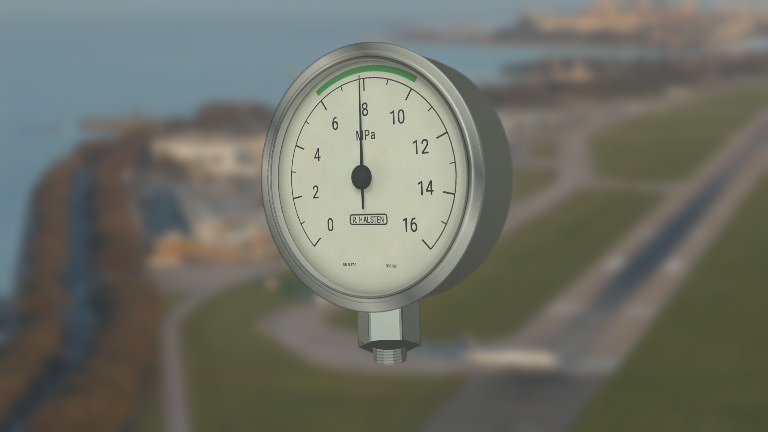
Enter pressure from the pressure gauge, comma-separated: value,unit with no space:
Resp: 8,MPa
